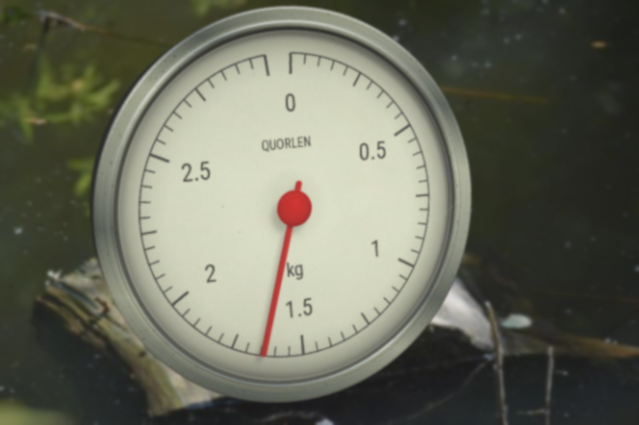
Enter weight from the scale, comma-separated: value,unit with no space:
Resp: 1.65,kg
